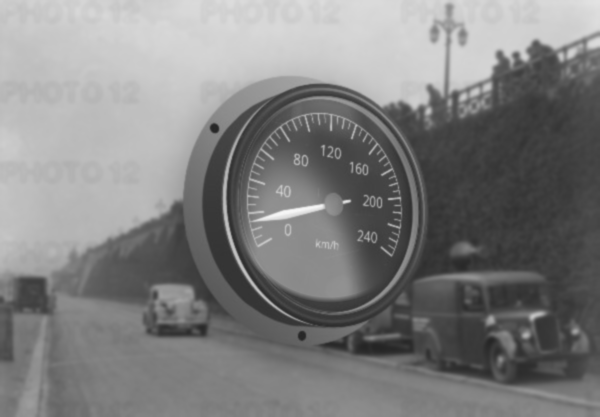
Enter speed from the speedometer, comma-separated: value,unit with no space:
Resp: 15,km/h
